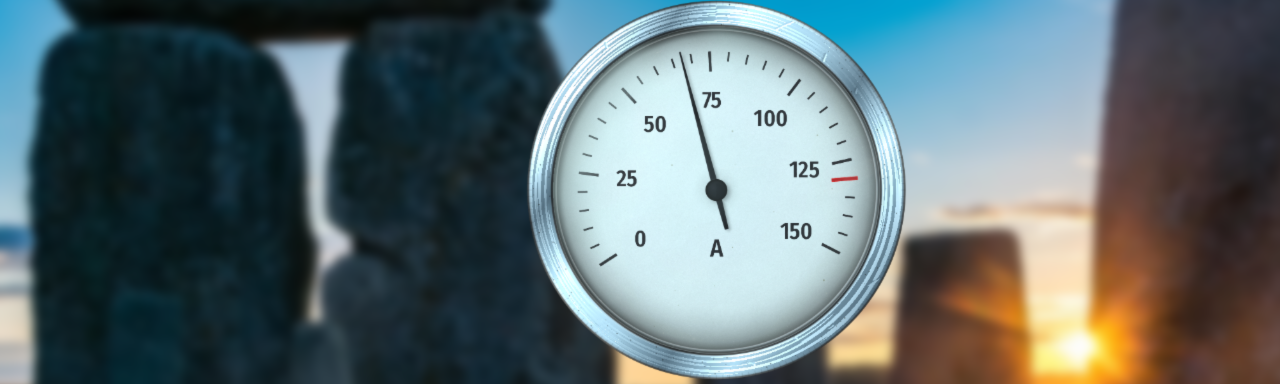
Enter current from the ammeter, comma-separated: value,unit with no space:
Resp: 67.5,A
